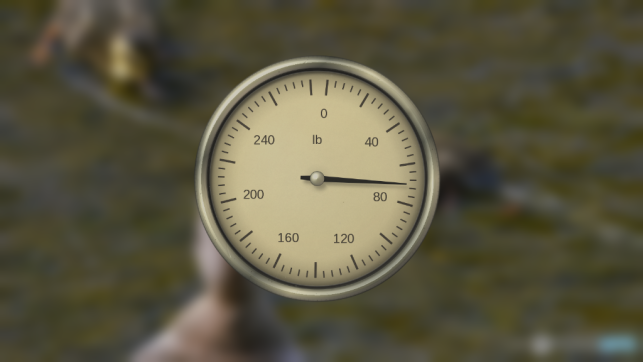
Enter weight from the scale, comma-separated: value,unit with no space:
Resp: 70,lb
